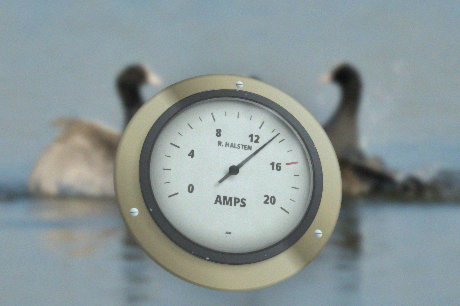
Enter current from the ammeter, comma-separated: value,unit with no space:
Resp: 13.5,A
